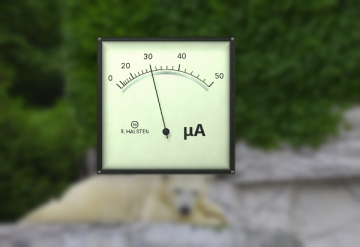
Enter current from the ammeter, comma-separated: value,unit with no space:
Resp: 30,µA
